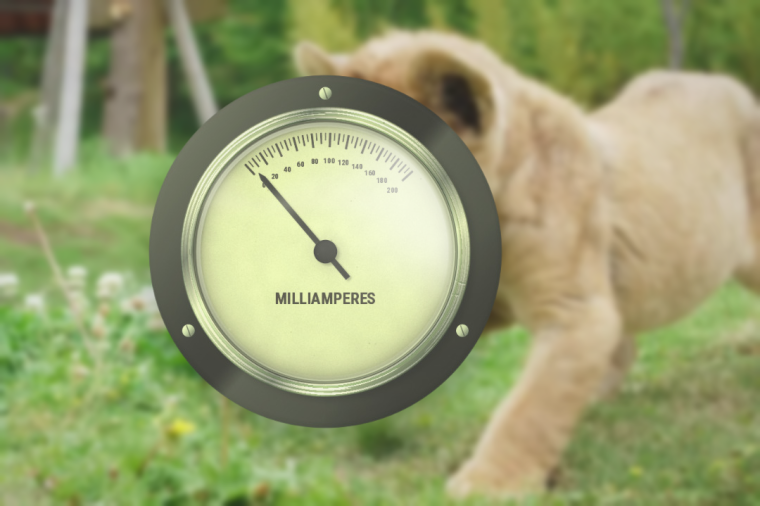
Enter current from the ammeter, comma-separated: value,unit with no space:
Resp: 5,mA
